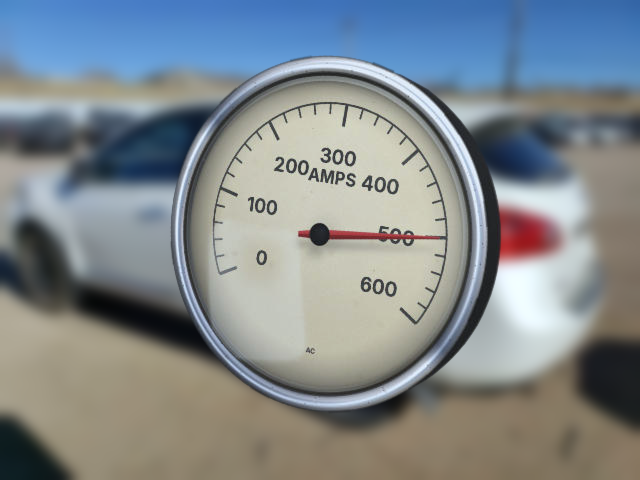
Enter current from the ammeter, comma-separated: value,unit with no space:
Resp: 500,A
